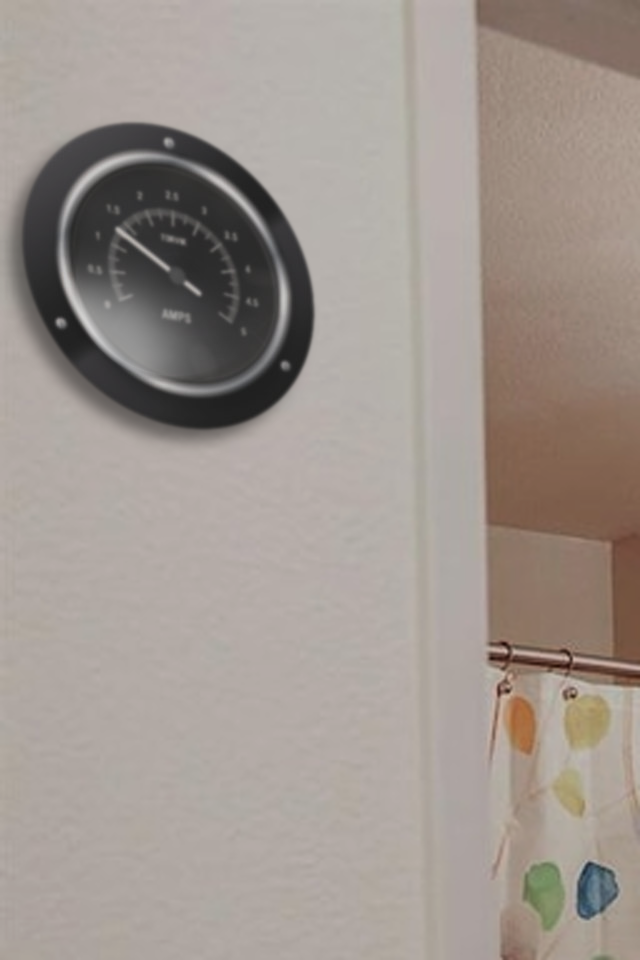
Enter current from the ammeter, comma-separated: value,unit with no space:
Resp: 1.25,A
